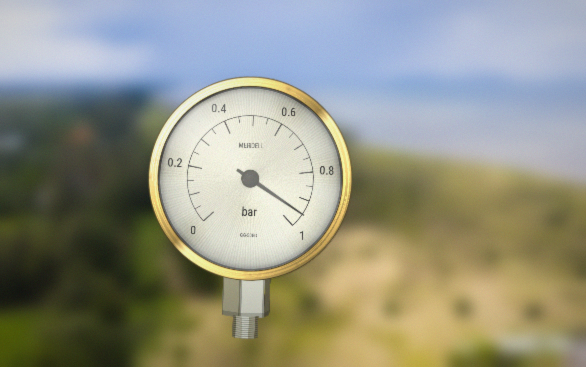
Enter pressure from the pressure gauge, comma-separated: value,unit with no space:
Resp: 0.95,bar
